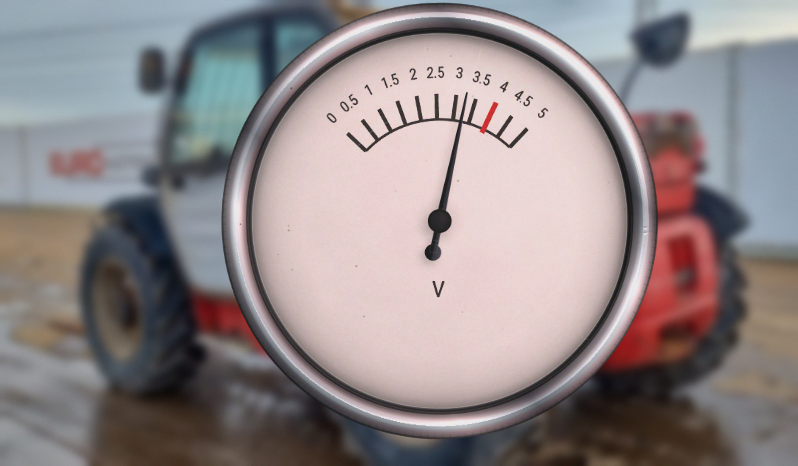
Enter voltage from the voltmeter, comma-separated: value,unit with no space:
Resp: 3.25,V
